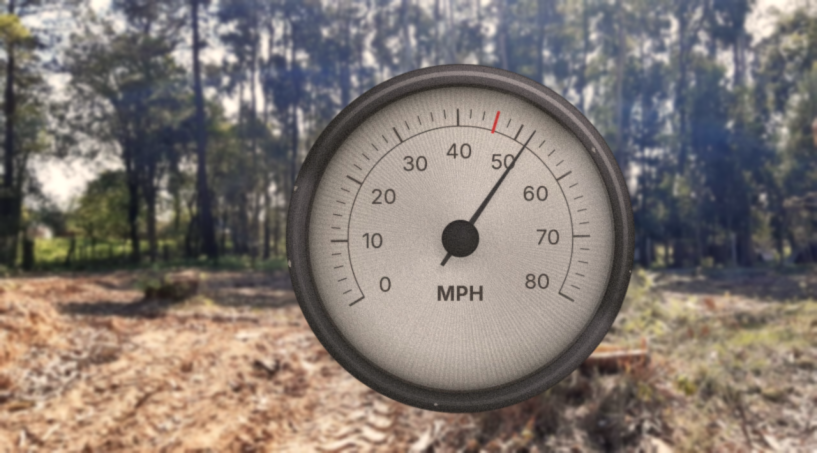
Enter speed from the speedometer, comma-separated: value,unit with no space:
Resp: 52,mph
